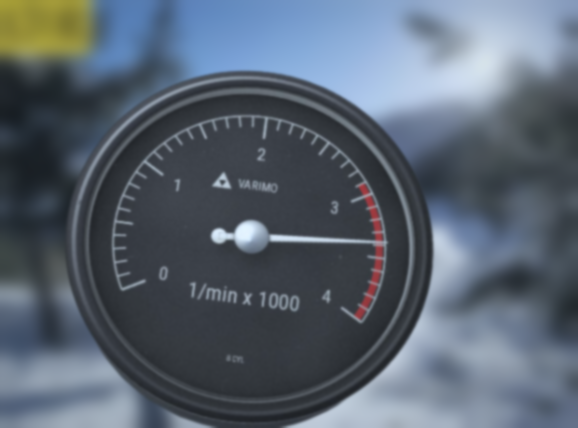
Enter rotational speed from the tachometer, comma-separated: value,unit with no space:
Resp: 3400,rpm
